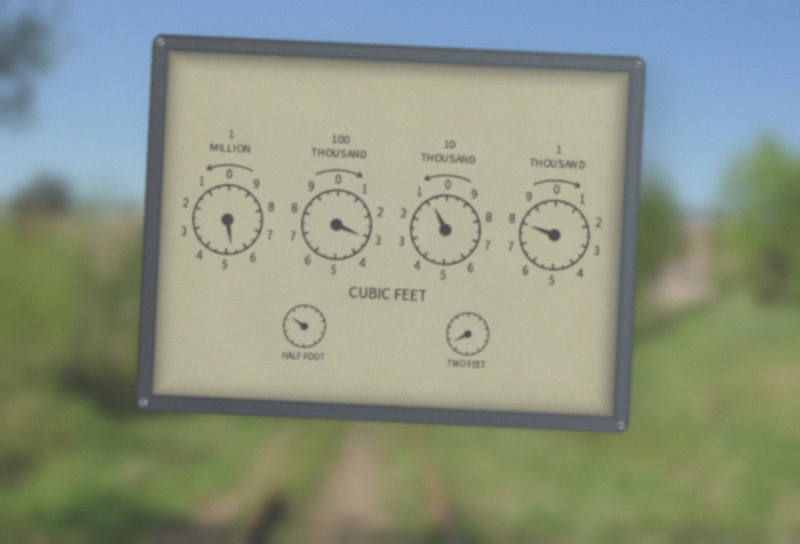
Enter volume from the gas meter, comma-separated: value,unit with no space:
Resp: 530800,ft³
